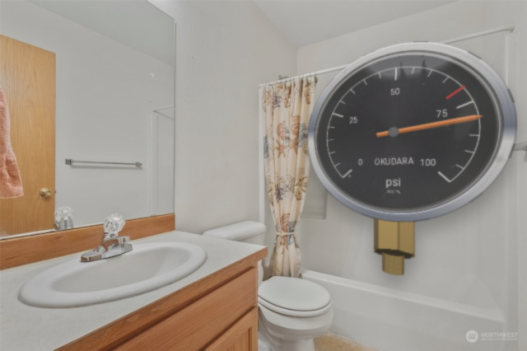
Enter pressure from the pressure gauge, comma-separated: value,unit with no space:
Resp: 80,psi
